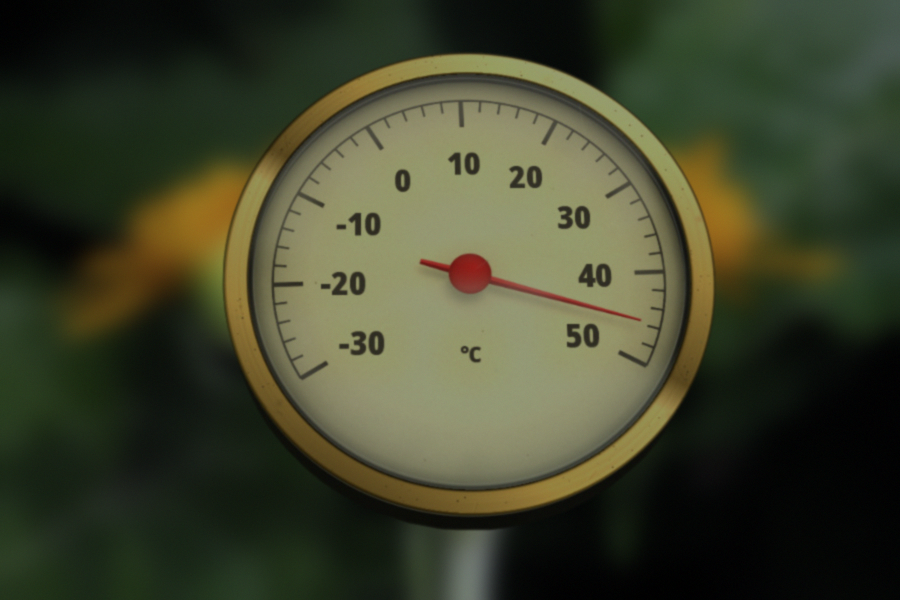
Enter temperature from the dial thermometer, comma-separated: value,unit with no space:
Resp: 46,°C
